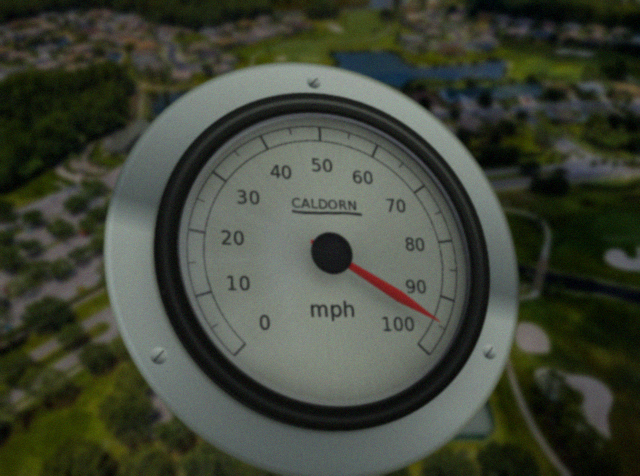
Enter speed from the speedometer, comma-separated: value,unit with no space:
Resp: 95,mph
